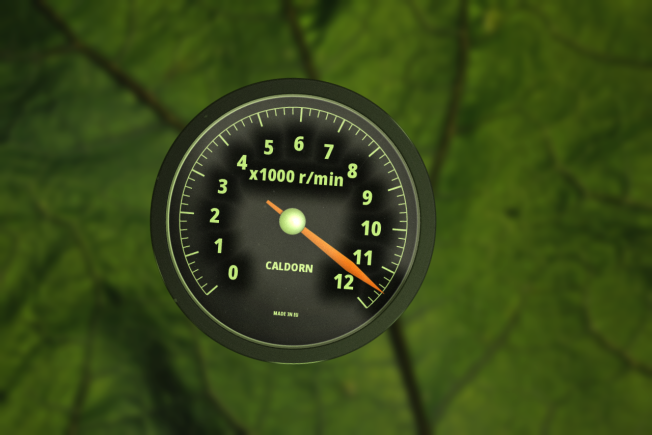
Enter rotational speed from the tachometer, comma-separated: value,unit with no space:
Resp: 11500,rpm
